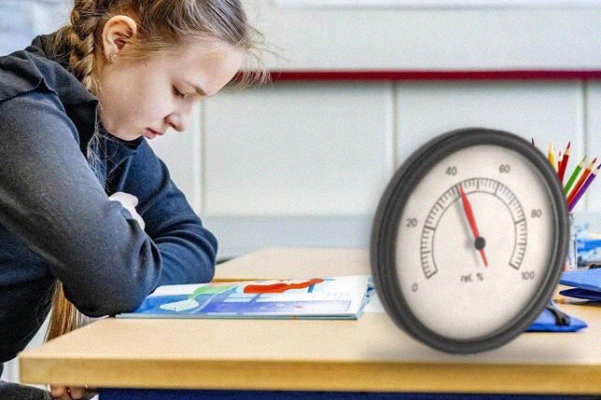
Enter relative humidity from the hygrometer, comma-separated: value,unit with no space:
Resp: 40,%
